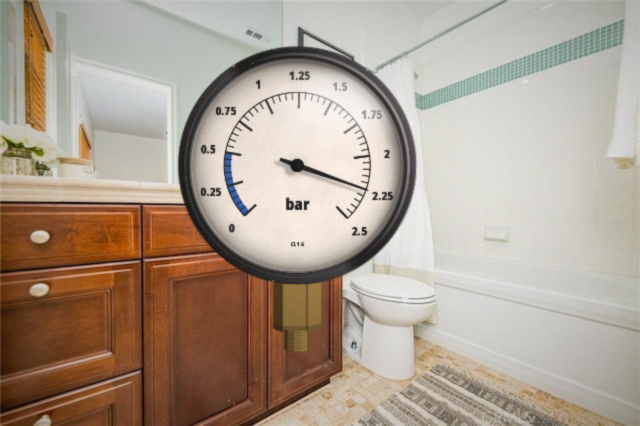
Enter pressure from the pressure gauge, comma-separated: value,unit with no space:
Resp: 2.25,bar
